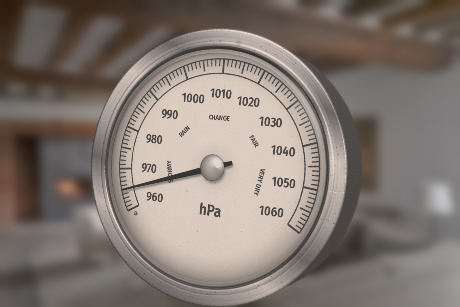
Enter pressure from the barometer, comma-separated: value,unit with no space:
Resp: 965,hPa
